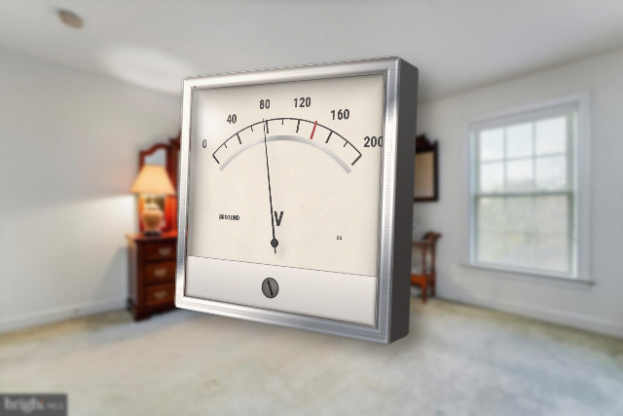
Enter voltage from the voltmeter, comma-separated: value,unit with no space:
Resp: 80,V
